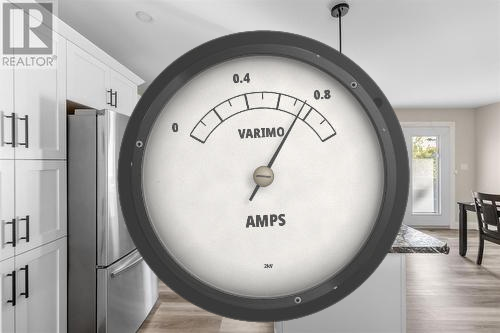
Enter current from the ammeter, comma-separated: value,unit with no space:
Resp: 0.75,A
